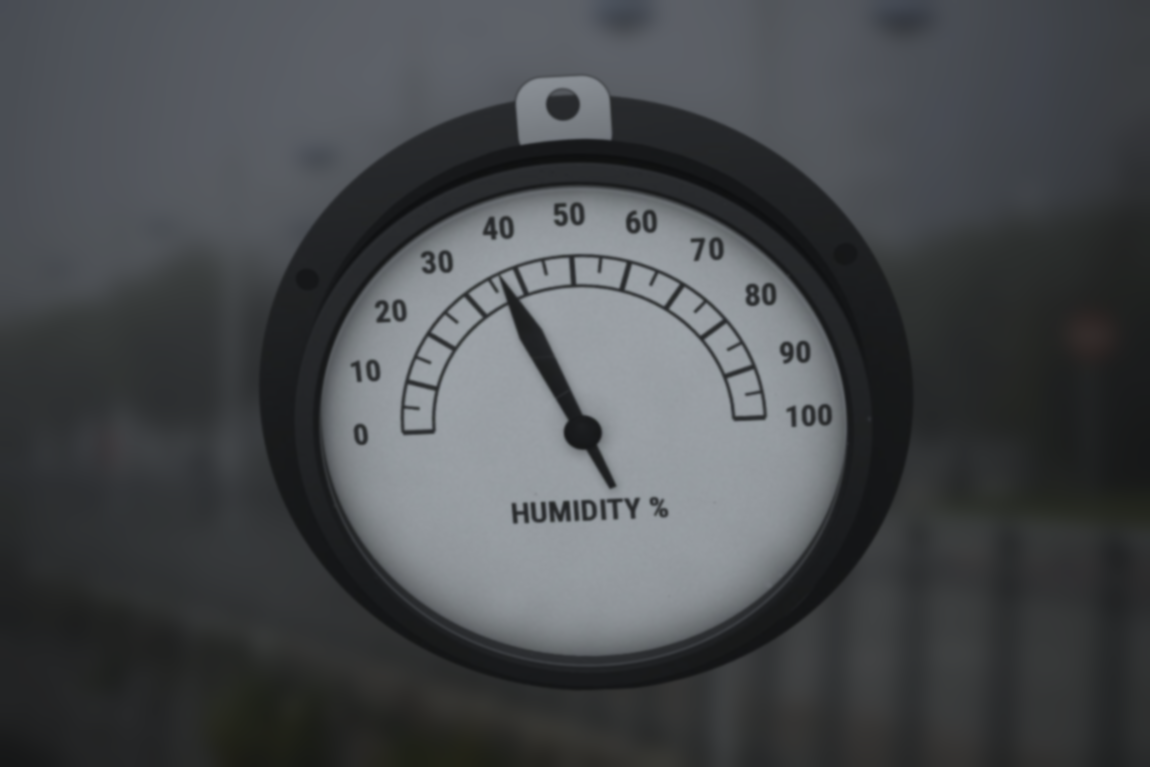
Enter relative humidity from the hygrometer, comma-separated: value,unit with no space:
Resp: 37.5,%
